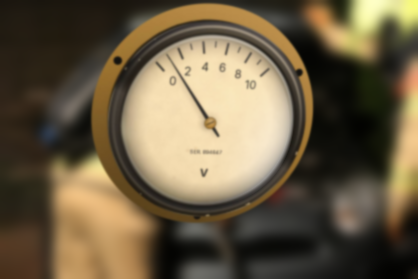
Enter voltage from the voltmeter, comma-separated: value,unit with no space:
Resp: 1,V
